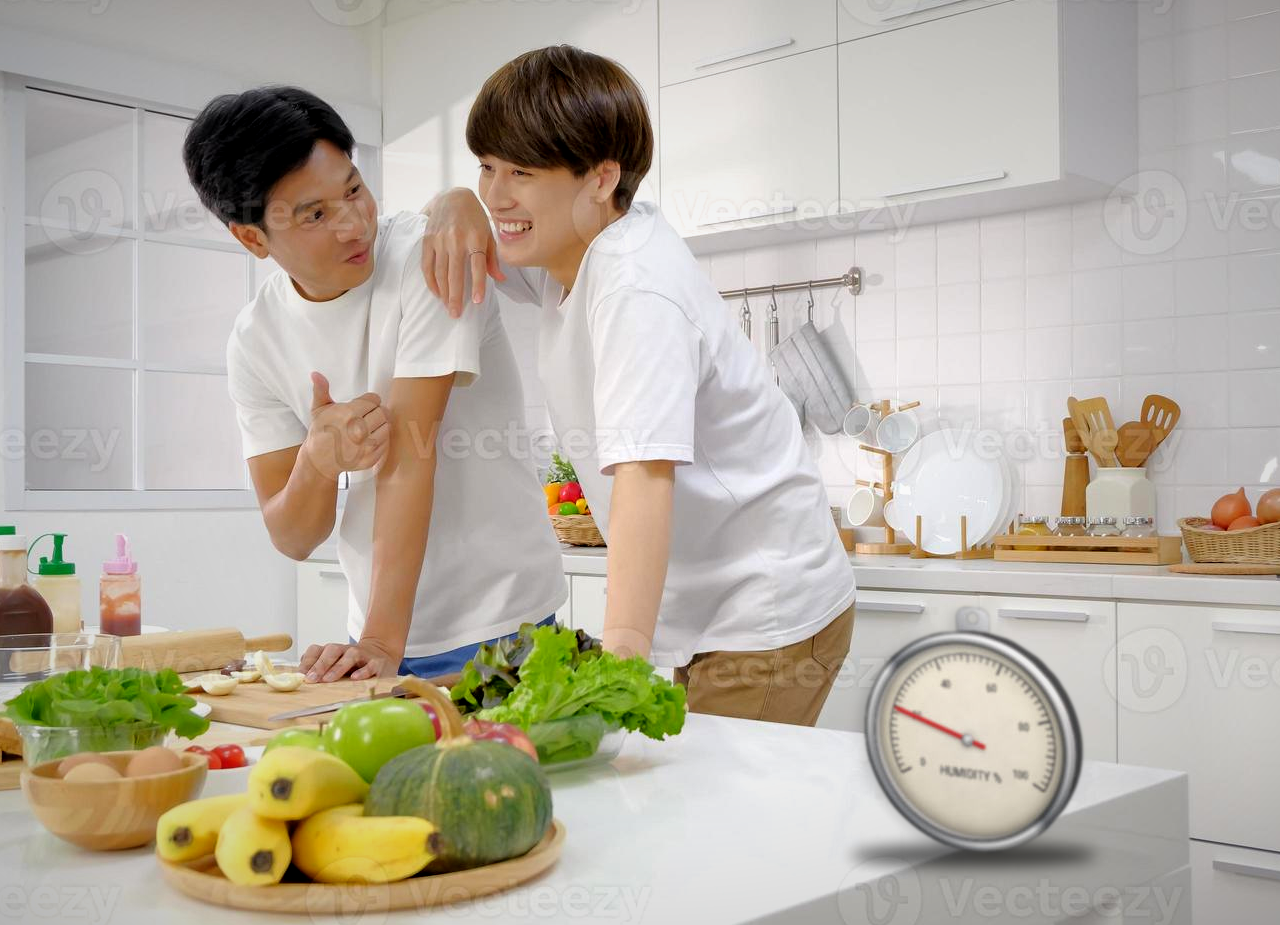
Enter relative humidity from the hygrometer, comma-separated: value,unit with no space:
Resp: 20,%
